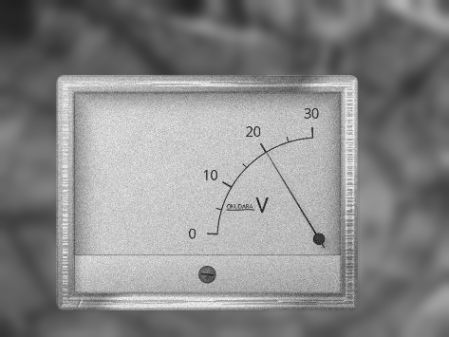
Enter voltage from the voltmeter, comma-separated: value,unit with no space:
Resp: 20,V
